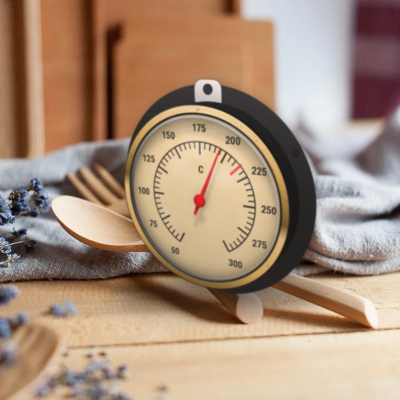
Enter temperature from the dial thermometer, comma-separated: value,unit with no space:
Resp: 195,°C
